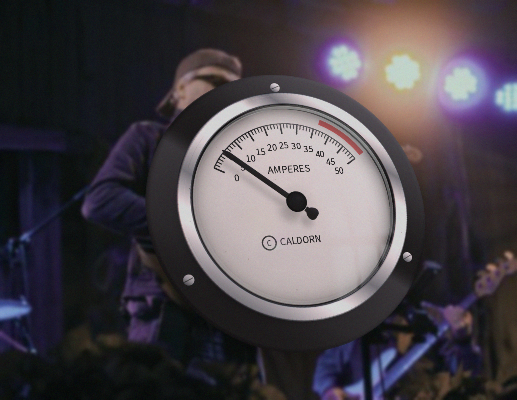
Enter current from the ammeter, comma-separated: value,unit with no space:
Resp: 5,A
